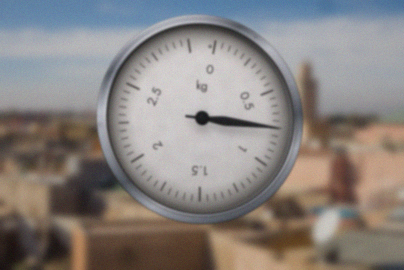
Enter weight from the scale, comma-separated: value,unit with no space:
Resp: 0.75,kg
